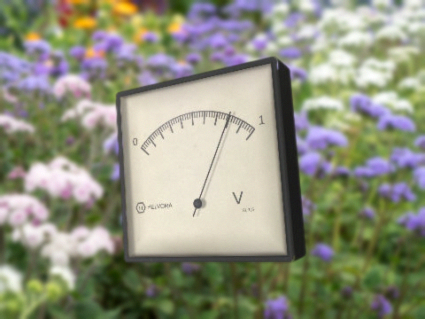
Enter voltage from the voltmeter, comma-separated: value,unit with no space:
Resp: 0.8,V
